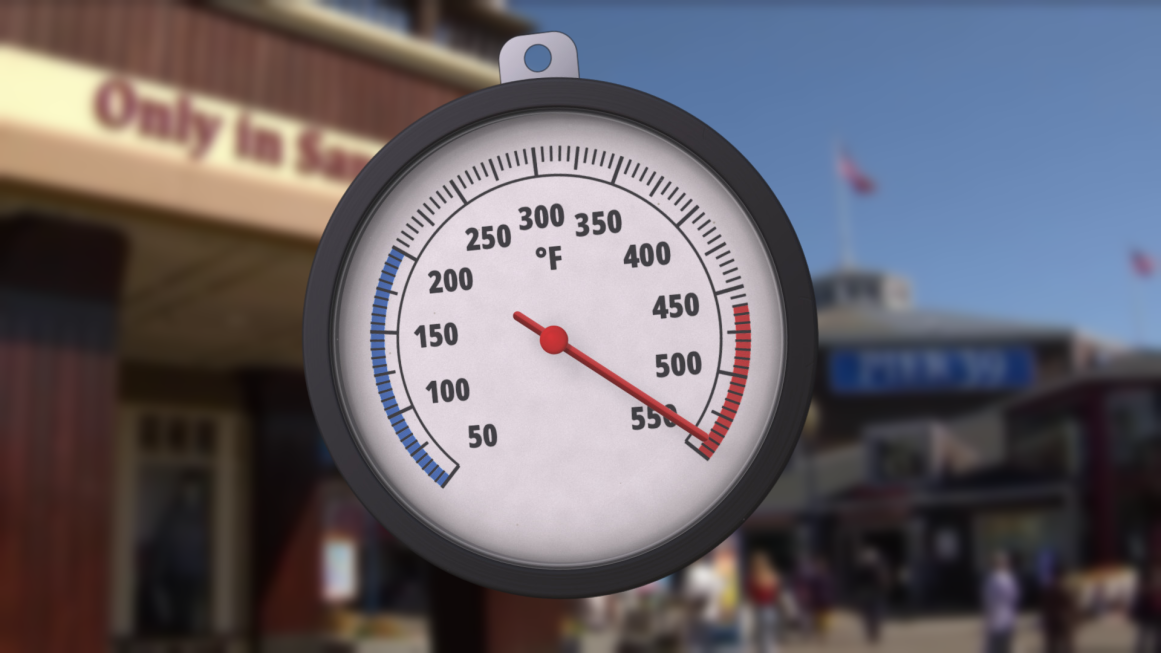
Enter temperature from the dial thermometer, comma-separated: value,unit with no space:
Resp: 540,°F
